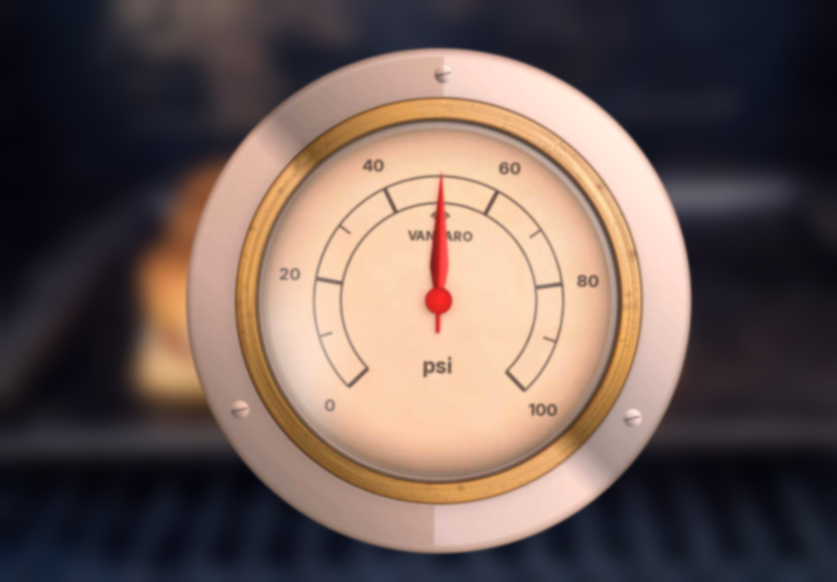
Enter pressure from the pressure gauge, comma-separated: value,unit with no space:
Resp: 50,psi
